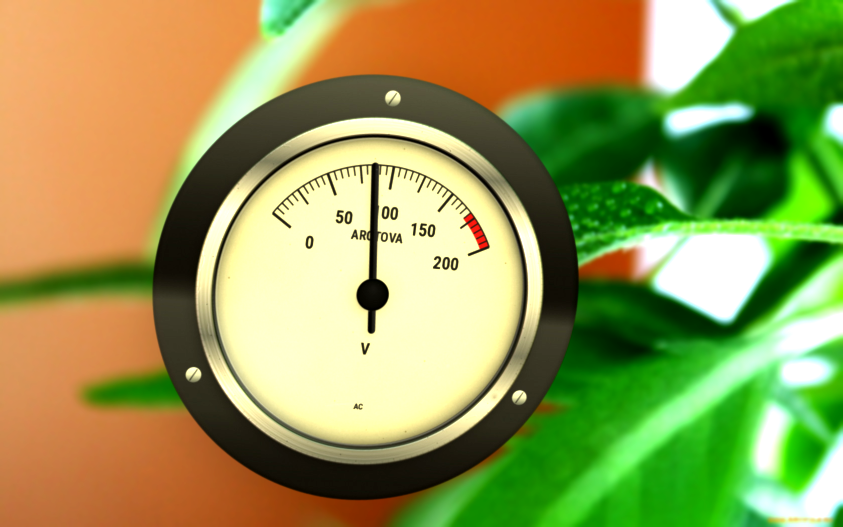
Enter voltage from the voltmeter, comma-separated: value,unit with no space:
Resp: 85,V
